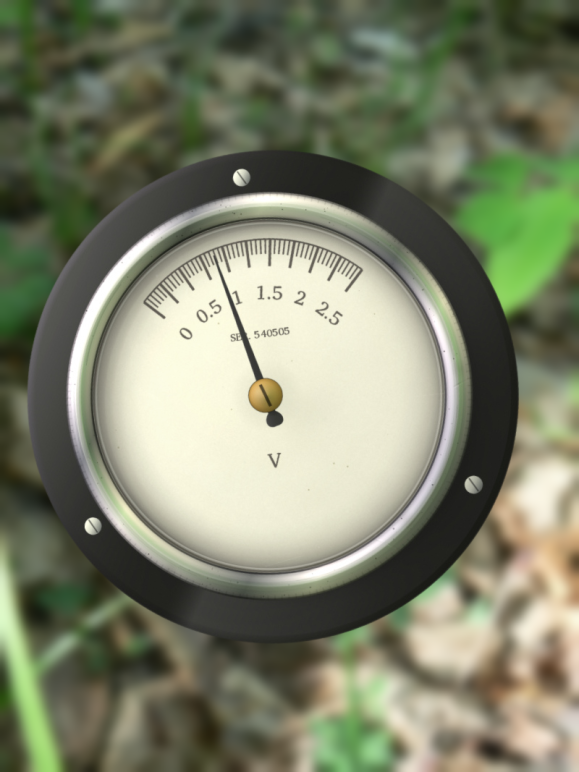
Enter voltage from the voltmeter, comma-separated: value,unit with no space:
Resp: 0.9,V
